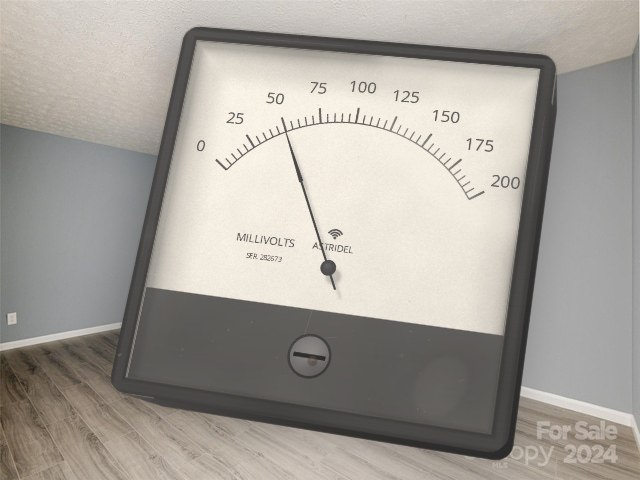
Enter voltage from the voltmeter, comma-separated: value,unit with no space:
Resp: 50,mV
